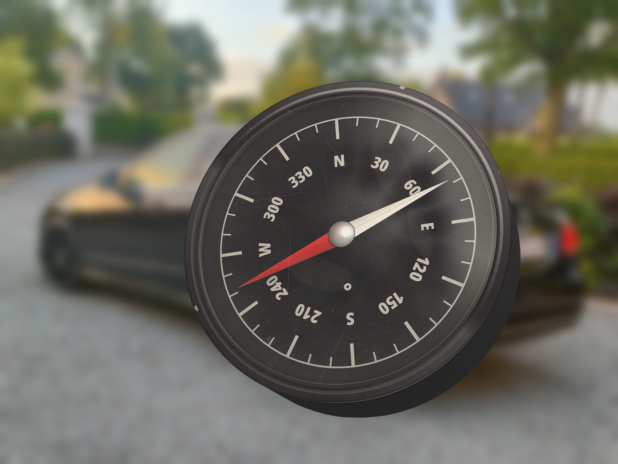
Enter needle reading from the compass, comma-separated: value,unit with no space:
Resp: 250,°
